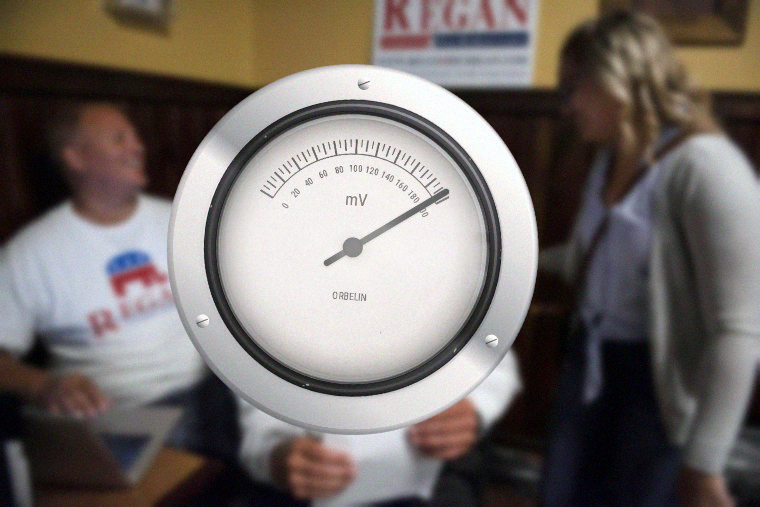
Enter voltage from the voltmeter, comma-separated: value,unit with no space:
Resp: 195,mV
